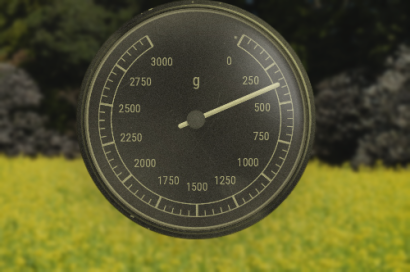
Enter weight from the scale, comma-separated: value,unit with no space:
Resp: 375,g
